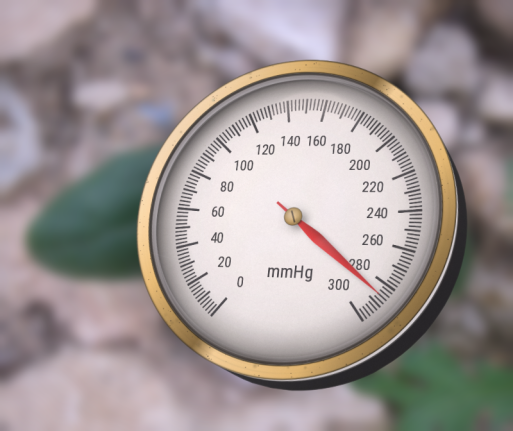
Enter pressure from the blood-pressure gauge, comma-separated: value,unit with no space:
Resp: 286,mmHg
